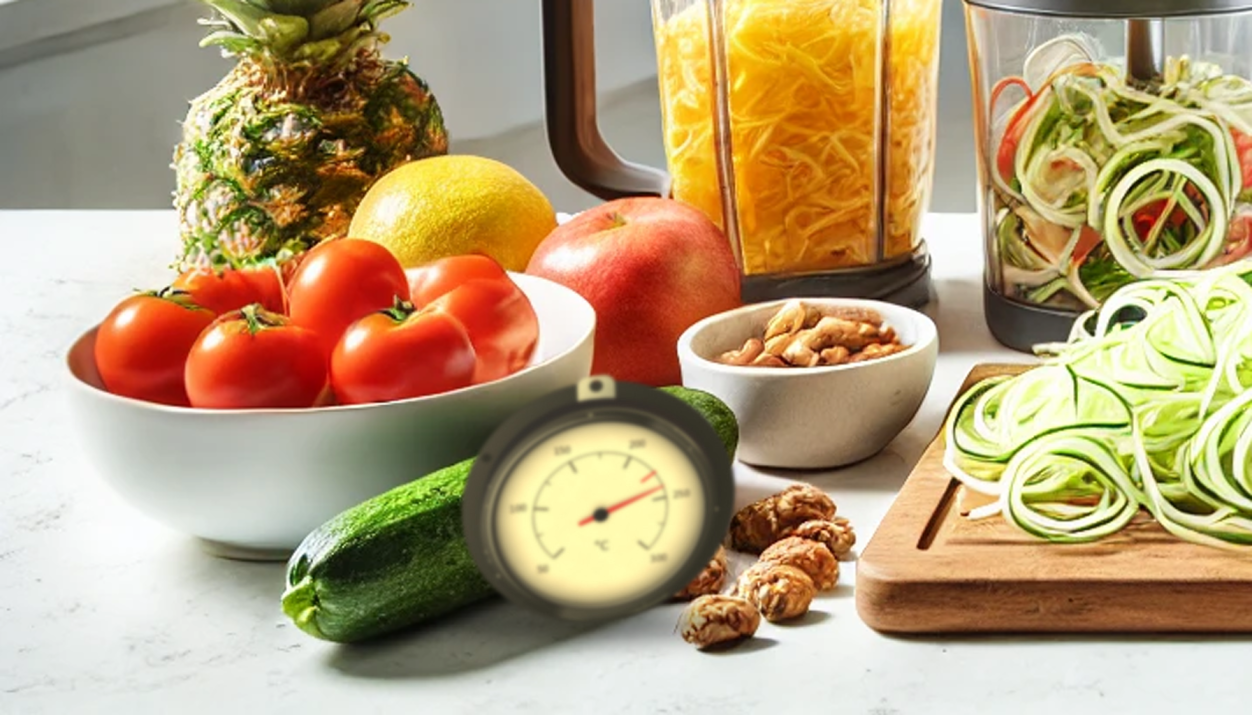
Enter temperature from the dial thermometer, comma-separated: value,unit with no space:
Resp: 237.5,°C
